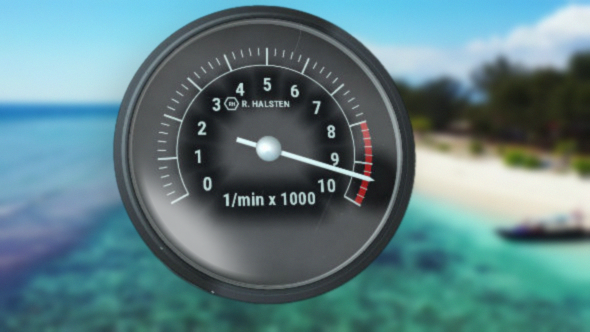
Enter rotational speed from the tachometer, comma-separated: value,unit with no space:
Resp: 9400,rpm
